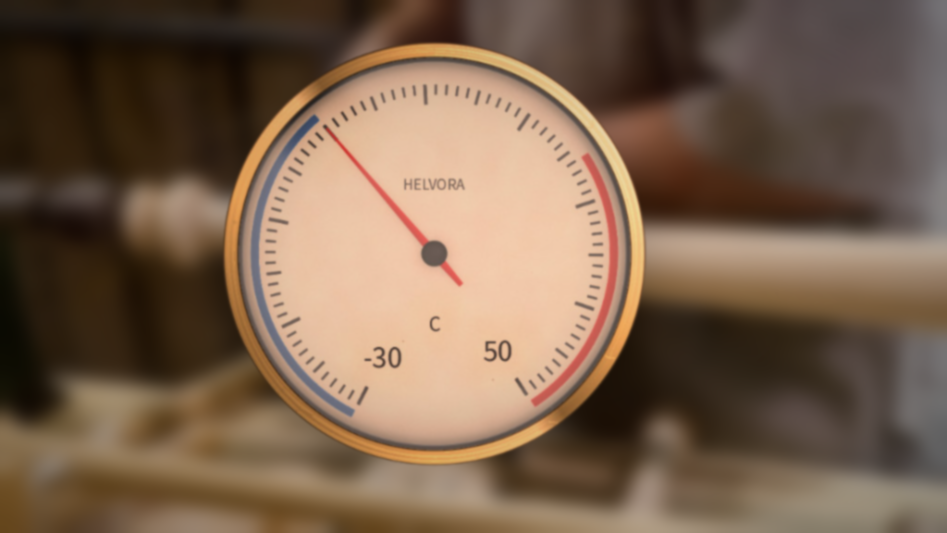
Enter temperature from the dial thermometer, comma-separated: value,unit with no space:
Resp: 0,°C
